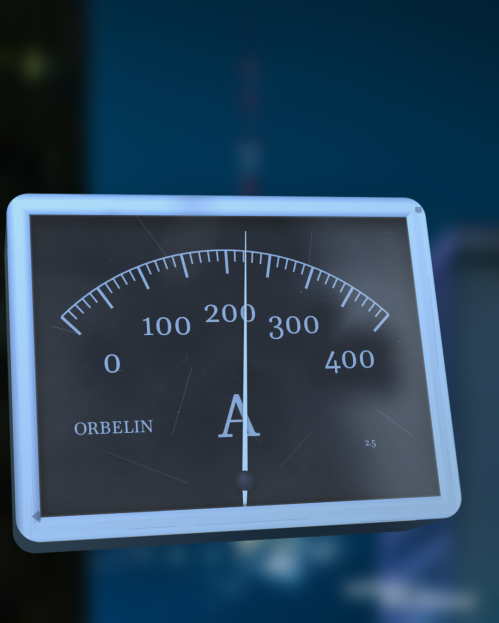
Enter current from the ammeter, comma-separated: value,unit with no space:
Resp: 220,A
